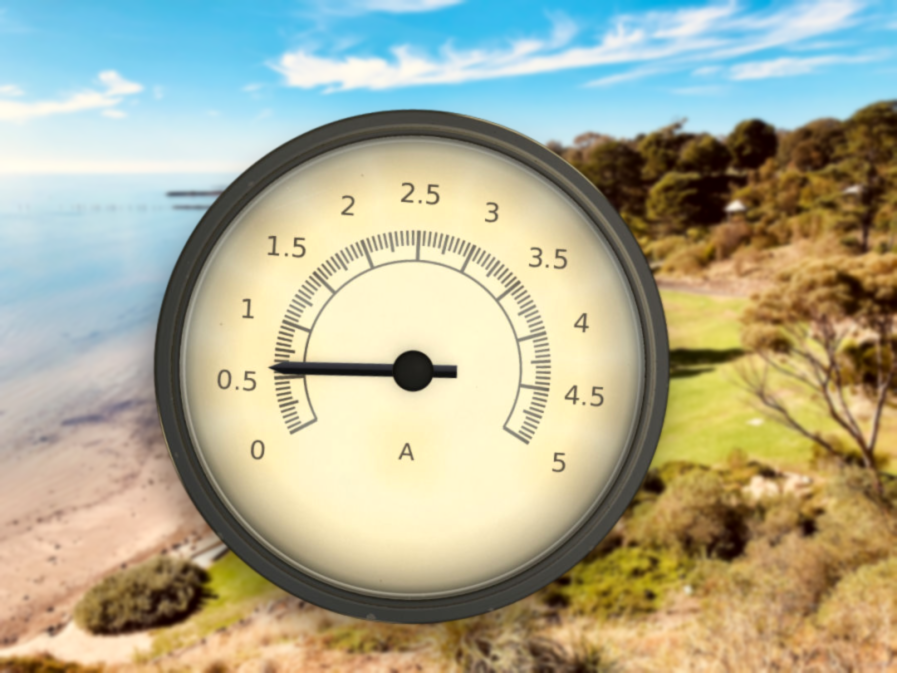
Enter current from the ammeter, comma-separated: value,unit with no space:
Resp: 0.6,A
